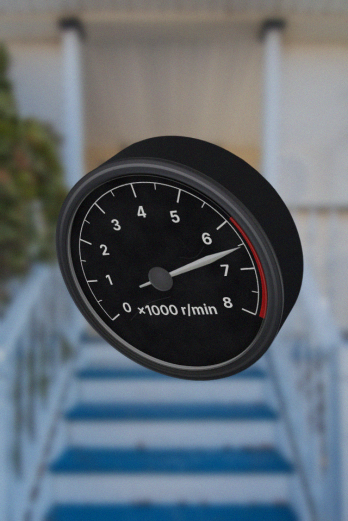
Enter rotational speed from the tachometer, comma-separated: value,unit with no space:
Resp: 6500,rpm
